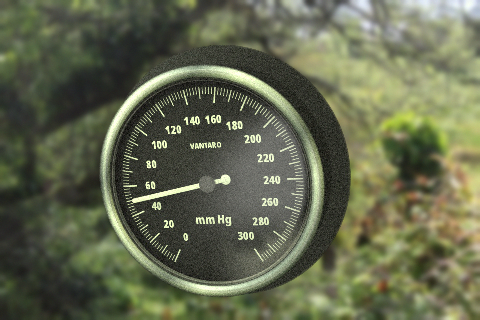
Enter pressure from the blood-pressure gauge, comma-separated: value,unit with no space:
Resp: 50,mmHg
